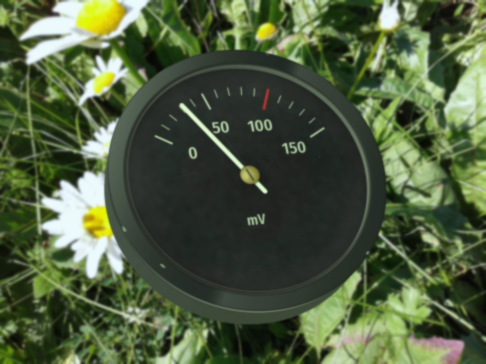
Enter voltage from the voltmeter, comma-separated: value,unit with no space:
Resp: 30,mV
